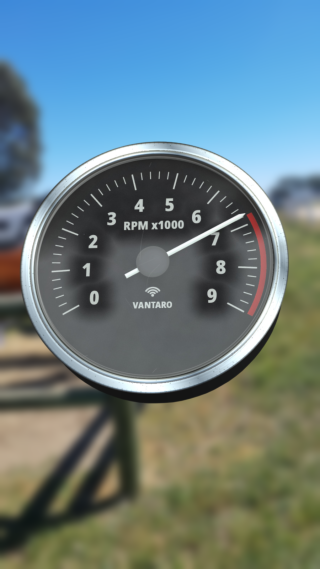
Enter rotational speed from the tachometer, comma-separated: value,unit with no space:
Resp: 6800,rpm
